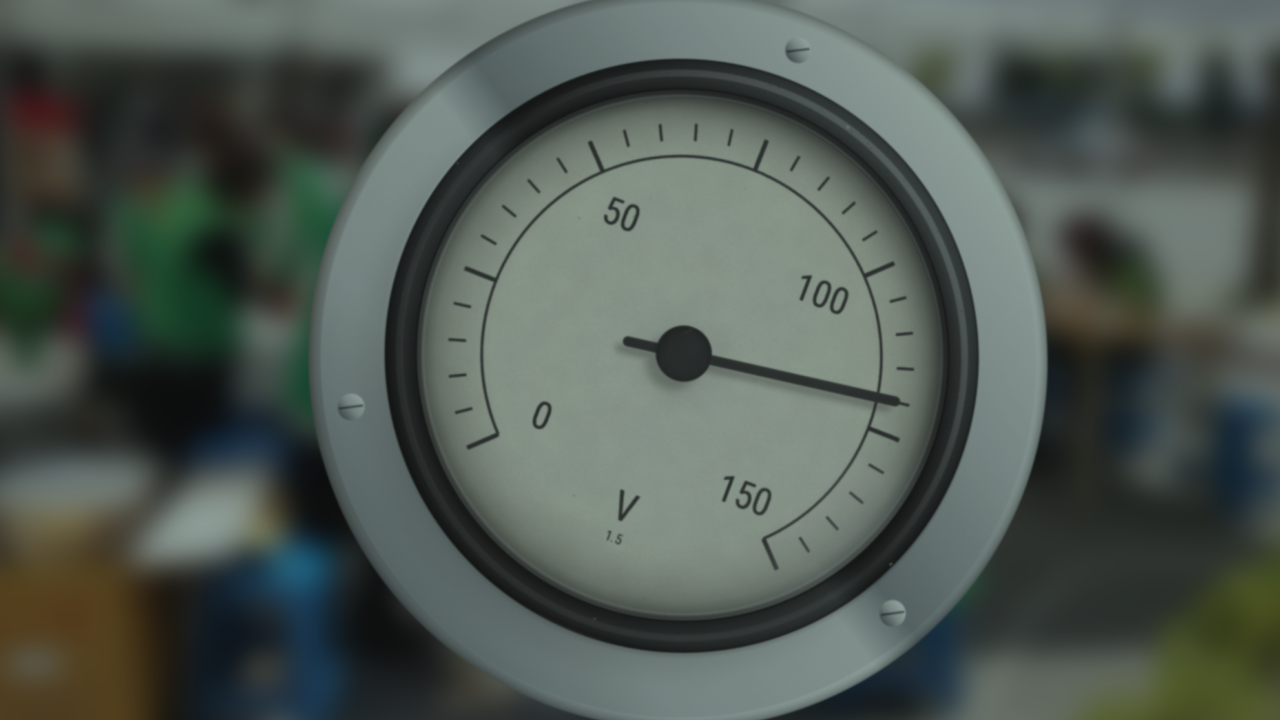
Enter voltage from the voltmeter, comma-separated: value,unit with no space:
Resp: 120,V
